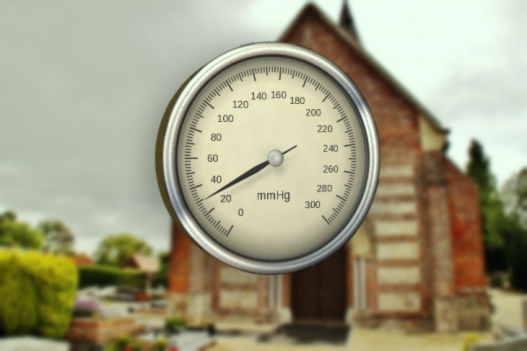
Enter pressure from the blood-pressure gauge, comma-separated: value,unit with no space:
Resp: 30,mmHg
